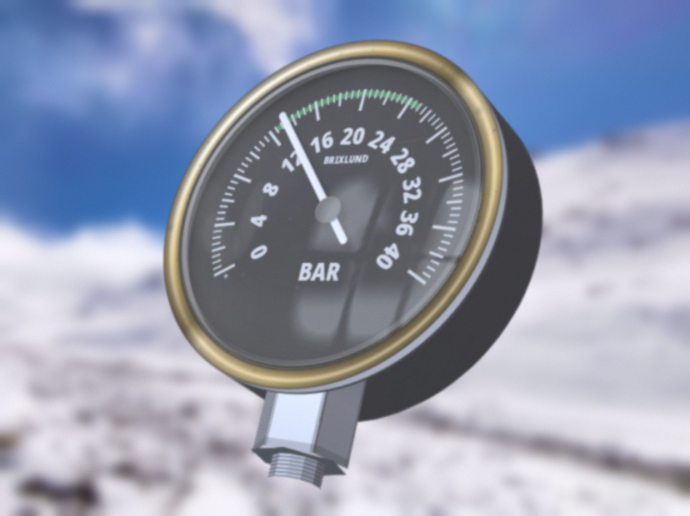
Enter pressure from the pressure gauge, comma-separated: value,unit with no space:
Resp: 13.5,bar
